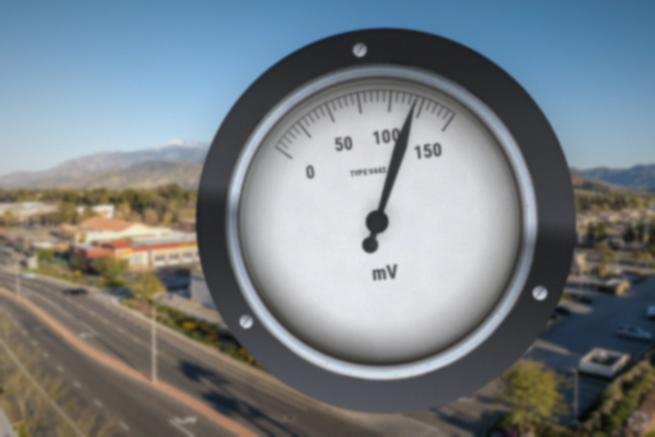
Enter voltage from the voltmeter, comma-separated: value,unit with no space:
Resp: 120,mV
